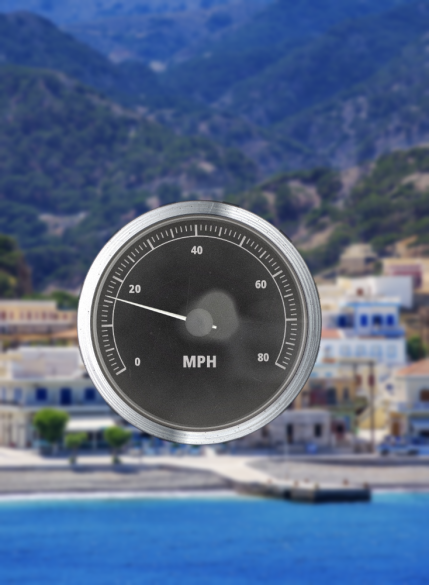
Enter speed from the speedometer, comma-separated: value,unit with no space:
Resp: 16,mph
